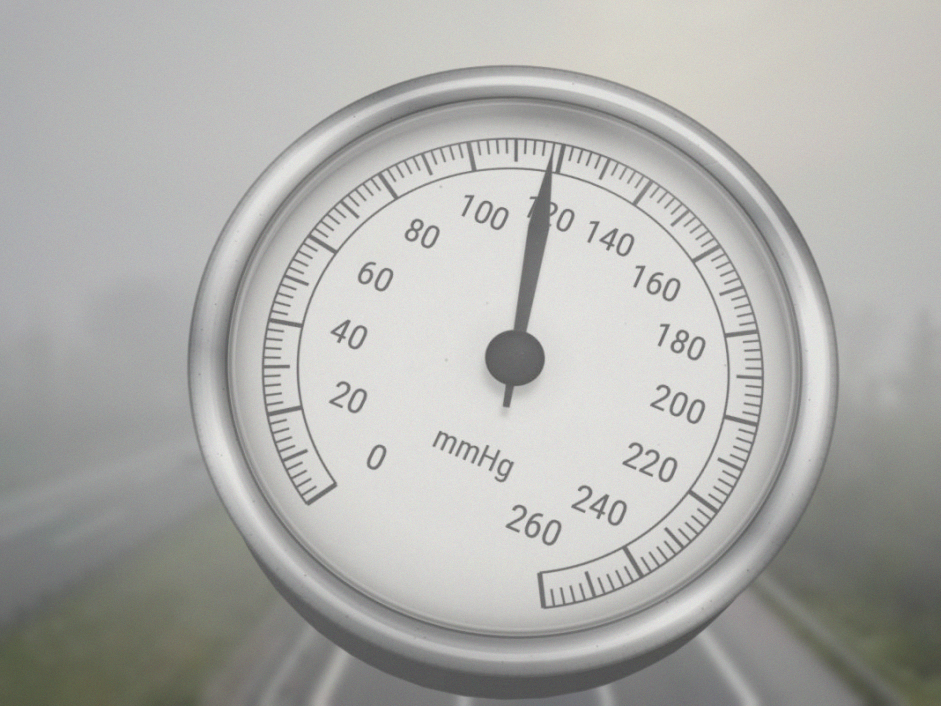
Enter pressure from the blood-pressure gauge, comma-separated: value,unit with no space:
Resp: 118,mmHg
